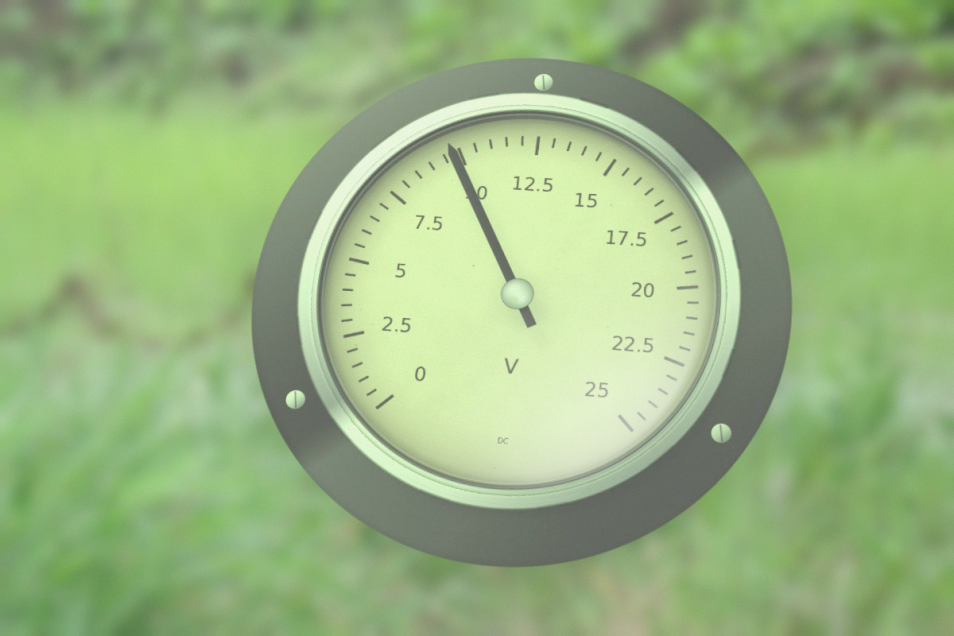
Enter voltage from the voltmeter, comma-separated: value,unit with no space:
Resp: 9.75,V
